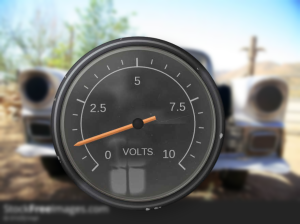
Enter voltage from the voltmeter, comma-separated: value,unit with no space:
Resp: 1,V
